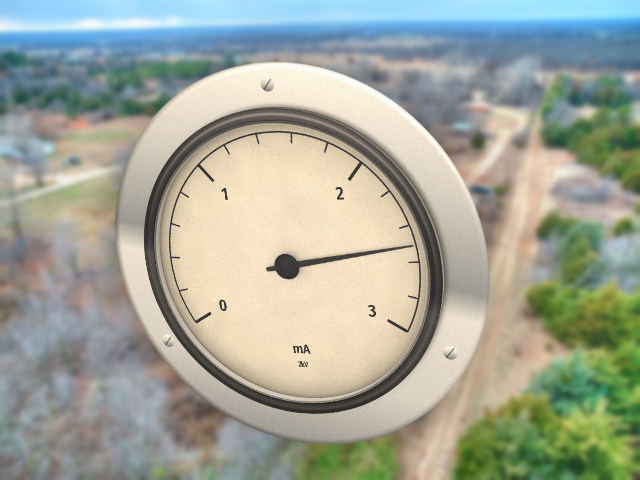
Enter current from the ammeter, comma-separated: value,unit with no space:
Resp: 2.5,mA
